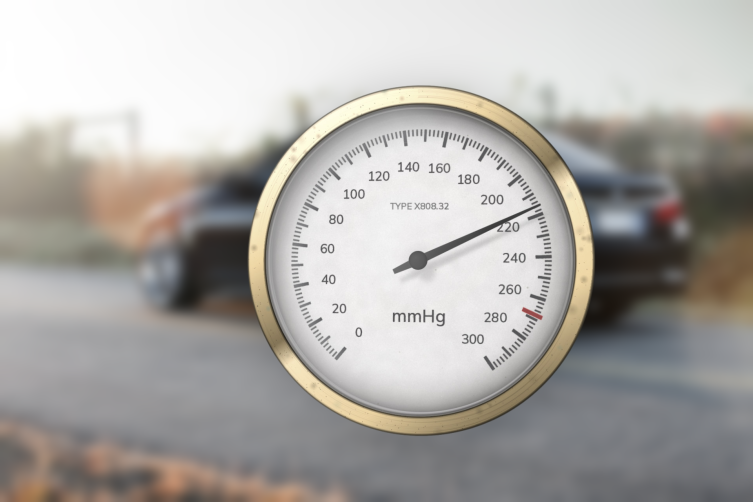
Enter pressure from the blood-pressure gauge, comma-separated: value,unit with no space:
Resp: 216,mmHg
